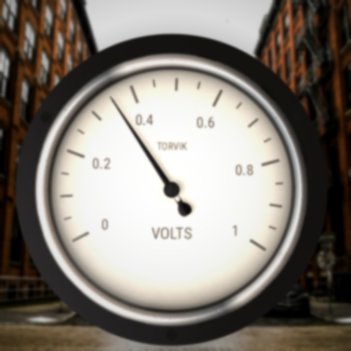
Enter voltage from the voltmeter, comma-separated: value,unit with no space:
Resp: 0.35,V
